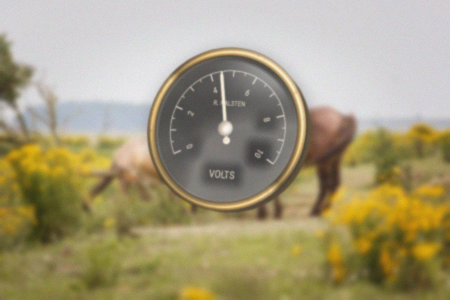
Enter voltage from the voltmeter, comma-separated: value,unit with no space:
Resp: 4.5,V
